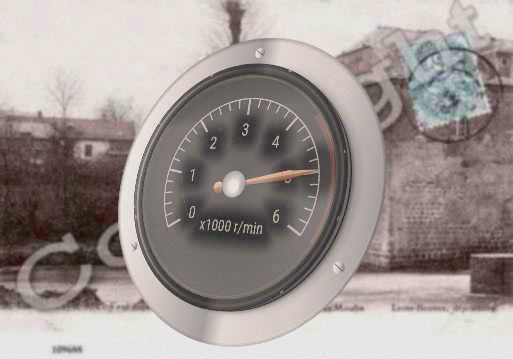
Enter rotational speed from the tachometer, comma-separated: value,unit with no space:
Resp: 5000,rpm
